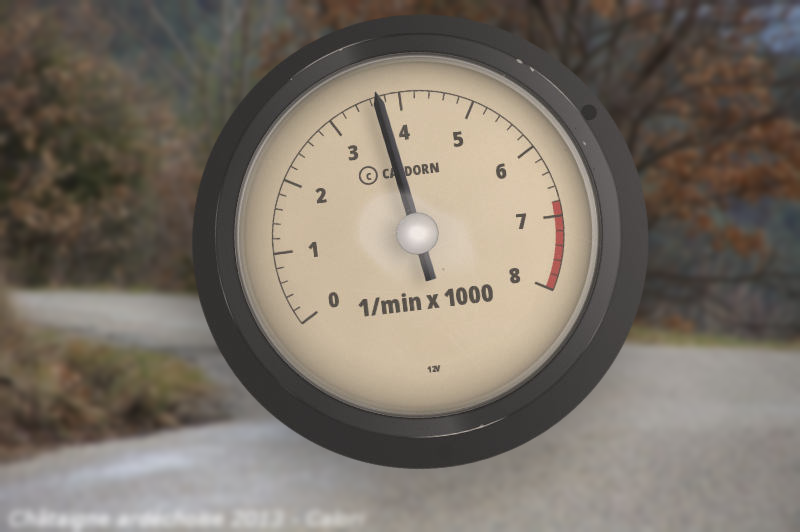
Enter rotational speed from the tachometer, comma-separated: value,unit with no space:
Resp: 3700,rpm
